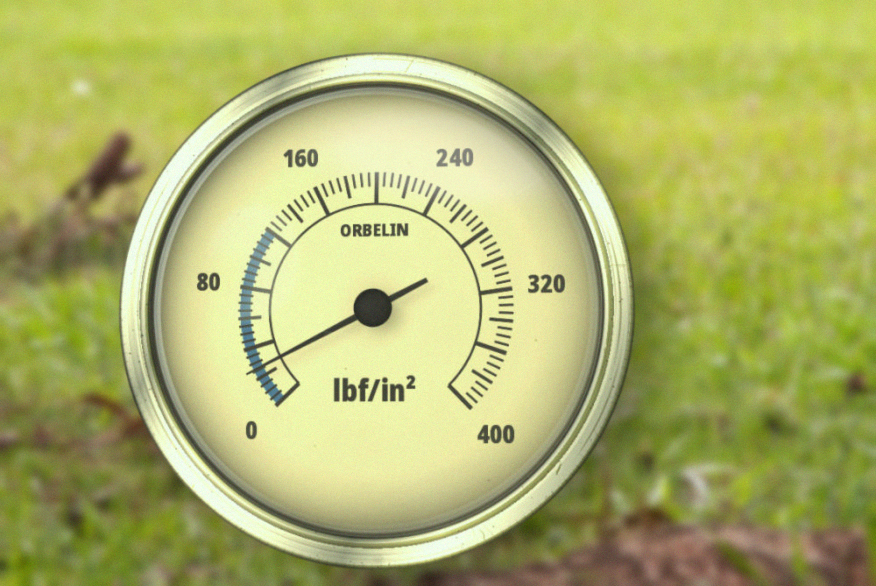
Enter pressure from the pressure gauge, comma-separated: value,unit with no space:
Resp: 25,psi
